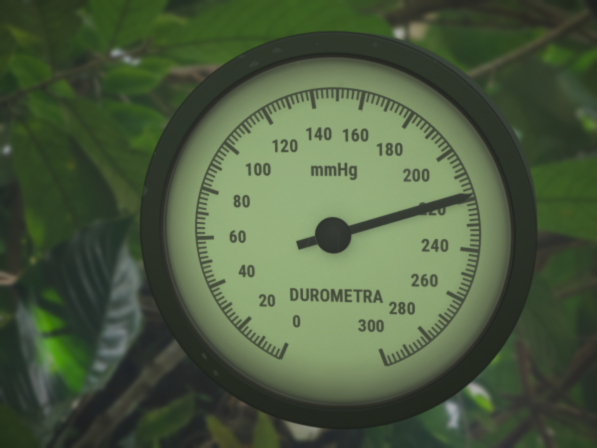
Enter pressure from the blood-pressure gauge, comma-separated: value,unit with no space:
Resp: 218,mmHg
